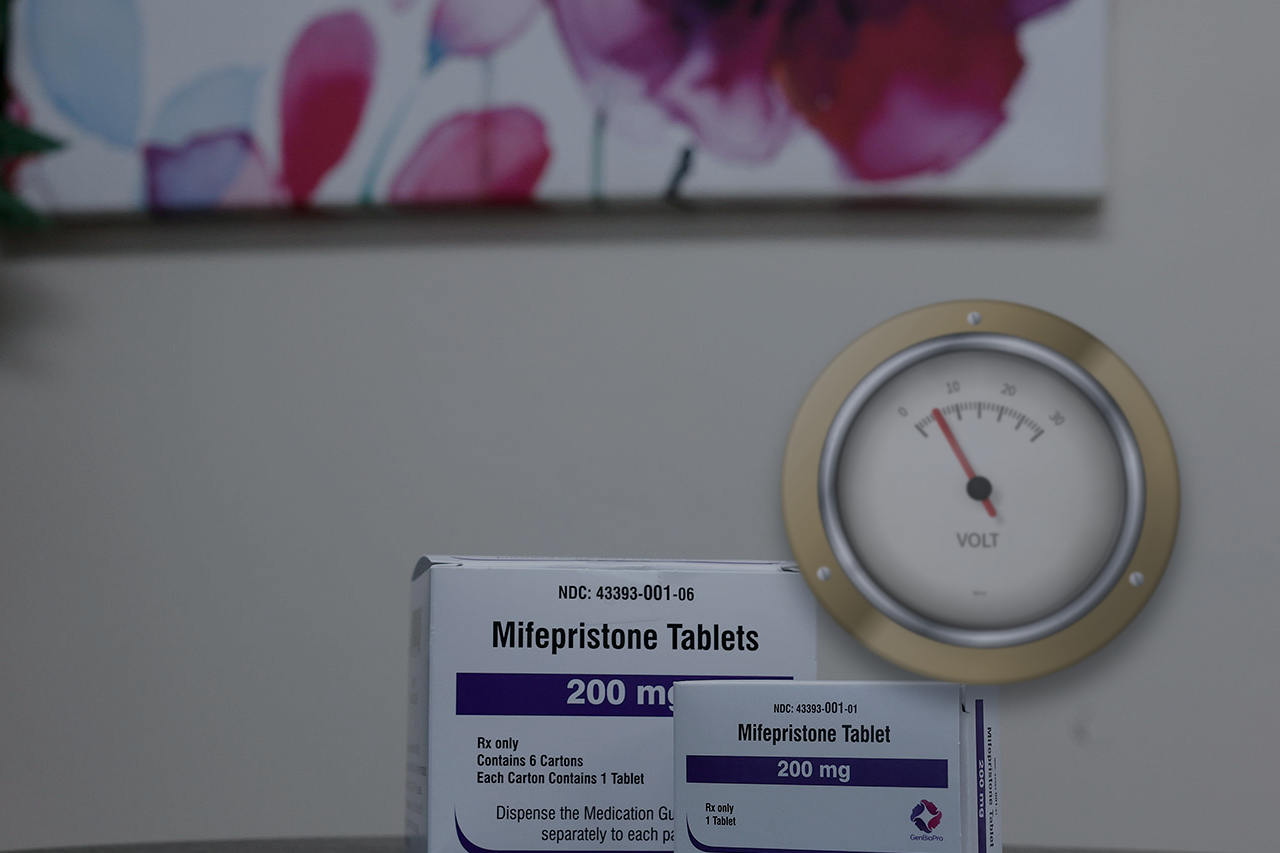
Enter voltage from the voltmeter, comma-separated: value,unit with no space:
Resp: 5,V
